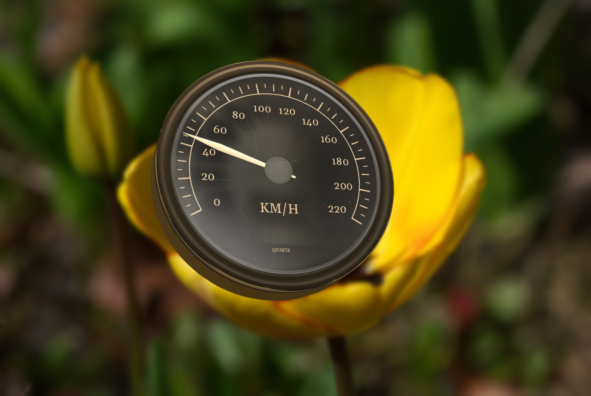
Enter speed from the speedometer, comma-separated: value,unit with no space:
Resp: 45,km/h
